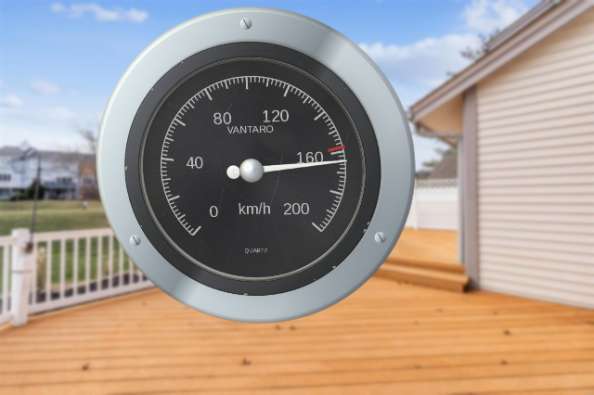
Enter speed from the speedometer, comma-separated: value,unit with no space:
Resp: 164,km/h
